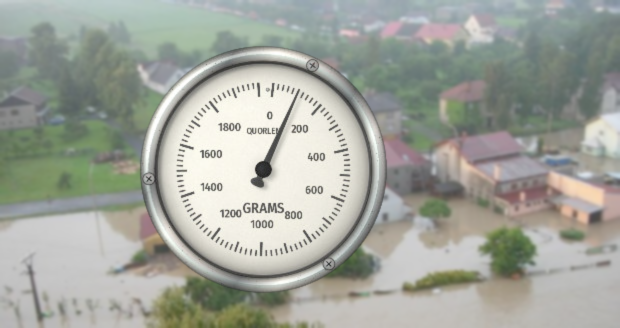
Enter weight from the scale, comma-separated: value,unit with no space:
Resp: 100,g
